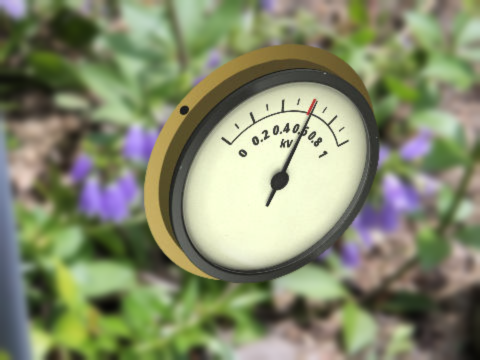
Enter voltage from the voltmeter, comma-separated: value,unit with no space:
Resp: 0.6,kV
